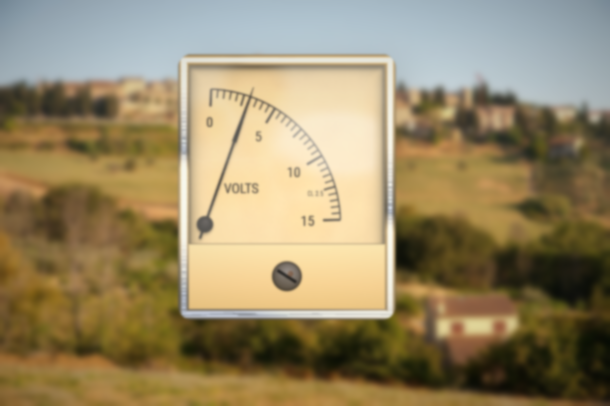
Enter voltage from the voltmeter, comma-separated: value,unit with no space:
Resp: 3,V
